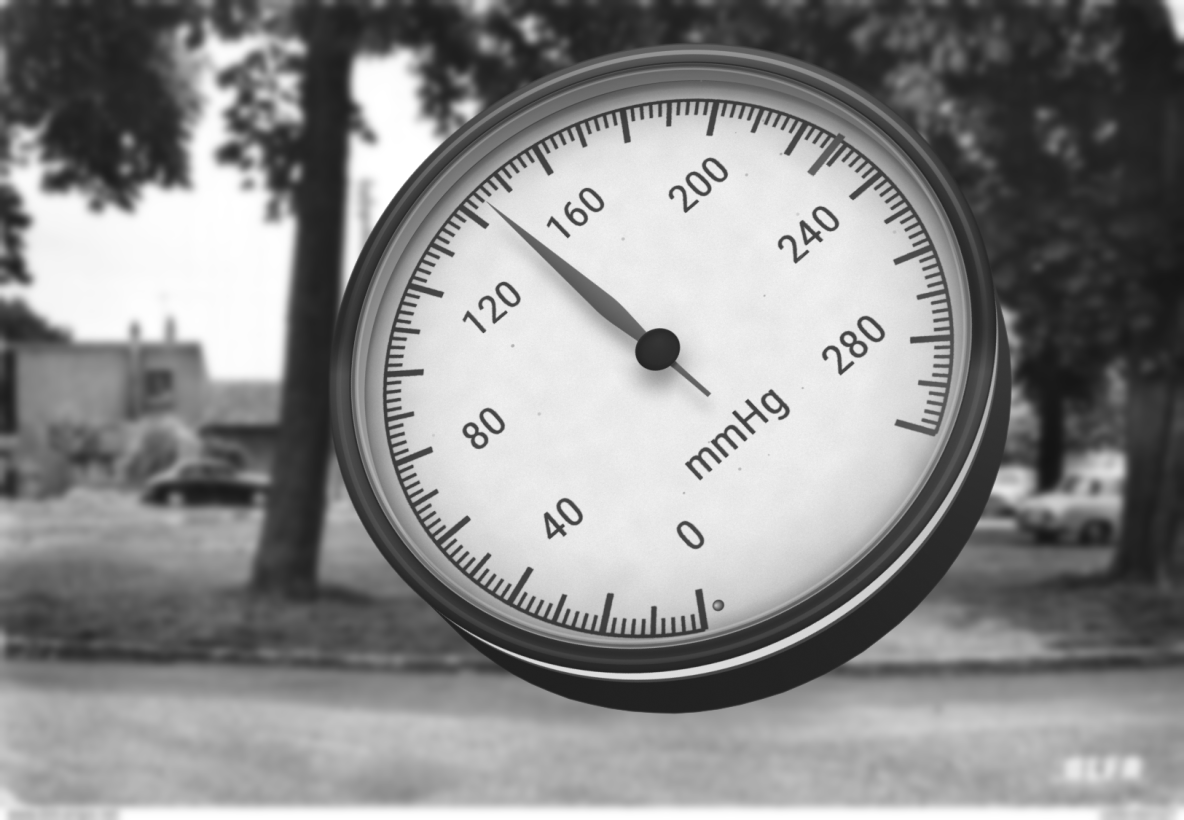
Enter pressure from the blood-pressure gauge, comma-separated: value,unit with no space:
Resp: 144,mmHg
